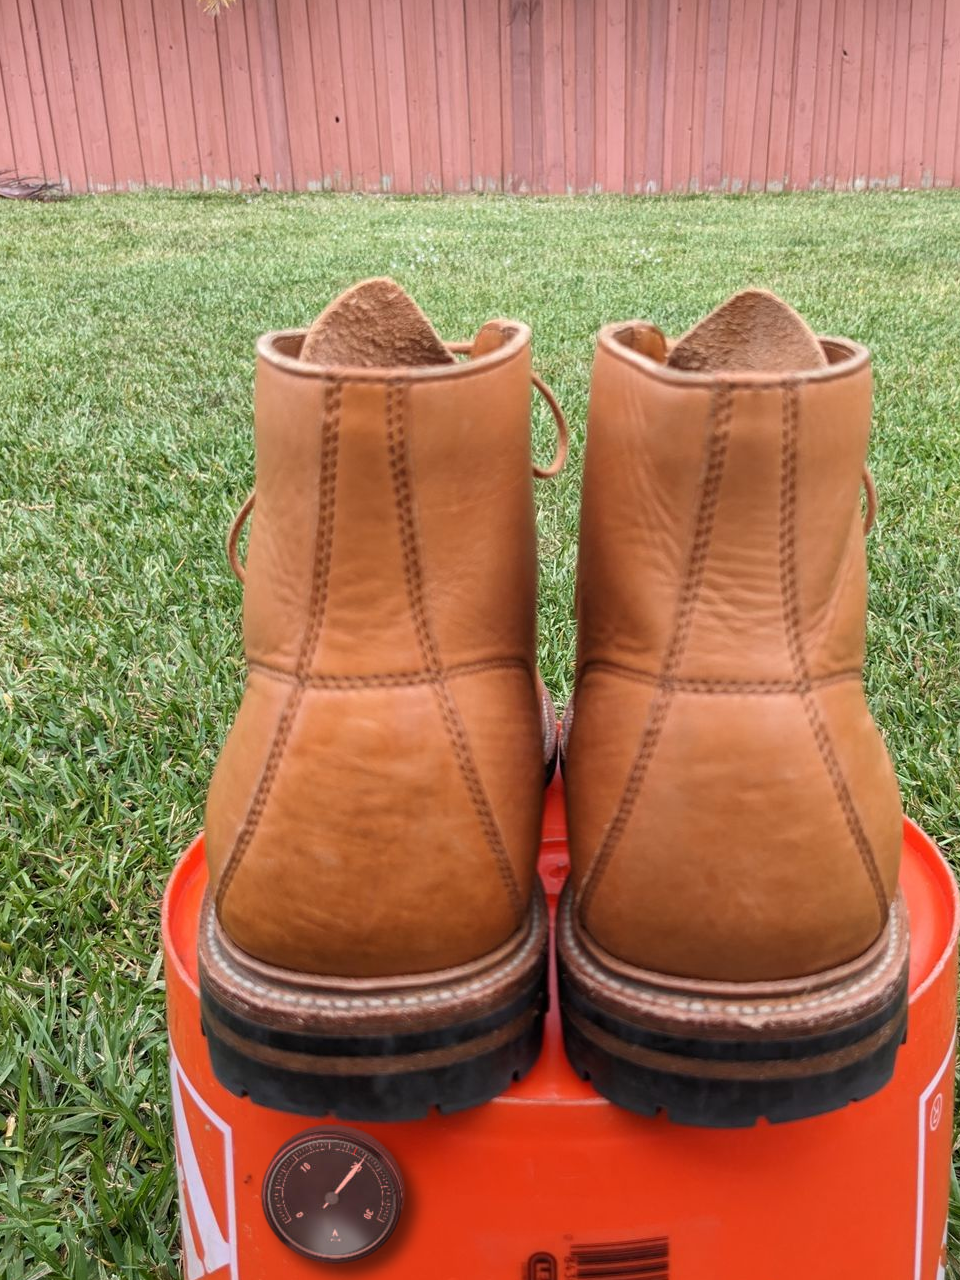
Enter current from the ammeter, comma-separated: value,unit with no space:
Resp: 20,A
